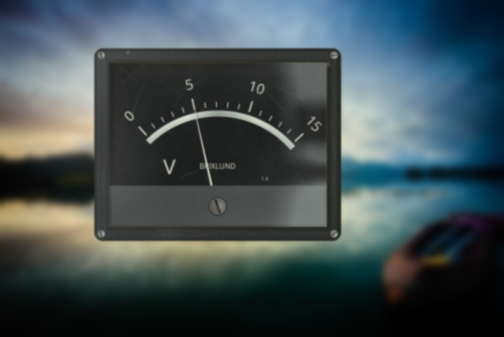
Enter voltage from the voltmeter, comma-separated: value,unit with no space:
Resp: 5,V
